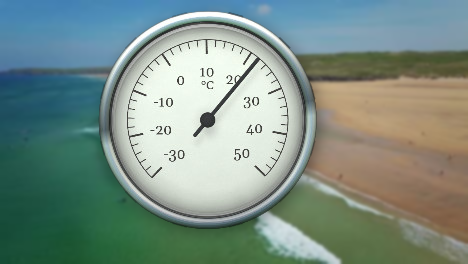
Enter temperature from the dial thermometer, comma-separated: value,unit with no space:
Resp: 22,°C
